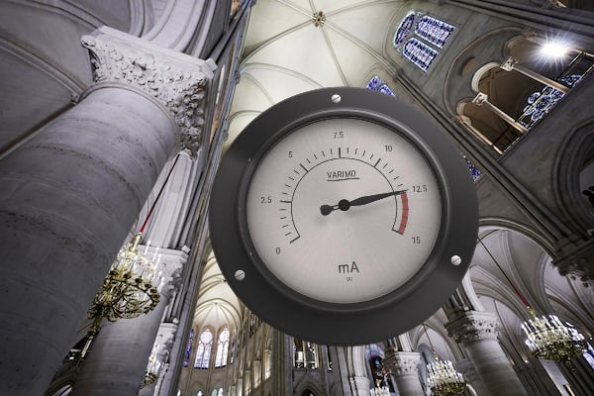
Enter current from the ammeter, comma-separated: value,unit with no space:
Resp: 12.5,mA
